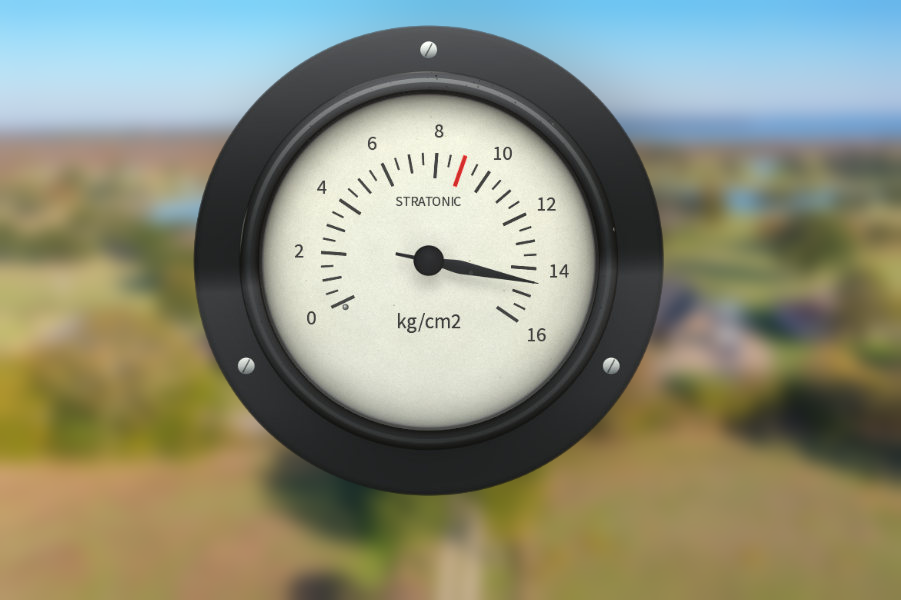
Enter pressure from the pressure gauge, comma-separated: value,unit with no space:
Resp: 14.5,kg/cm²
